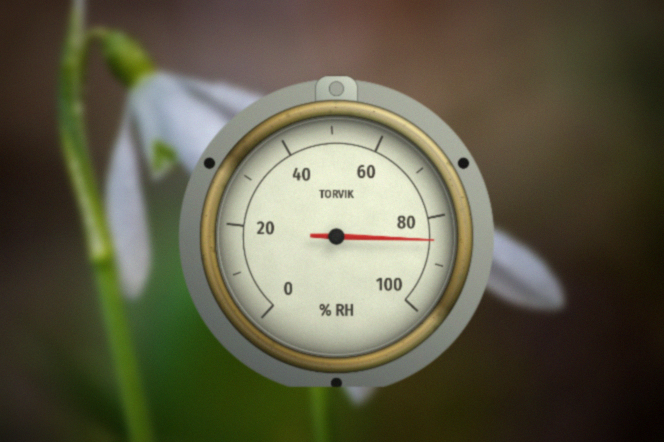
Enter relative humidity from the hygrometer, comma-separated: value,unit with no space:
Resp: 85,%
